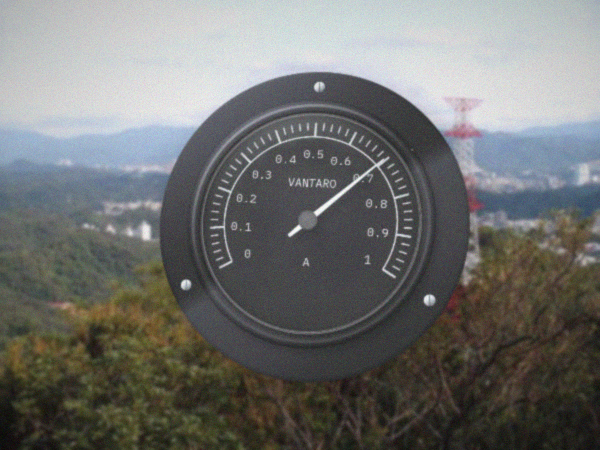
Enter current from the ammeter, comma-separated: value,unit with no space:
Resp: 0.7,A
